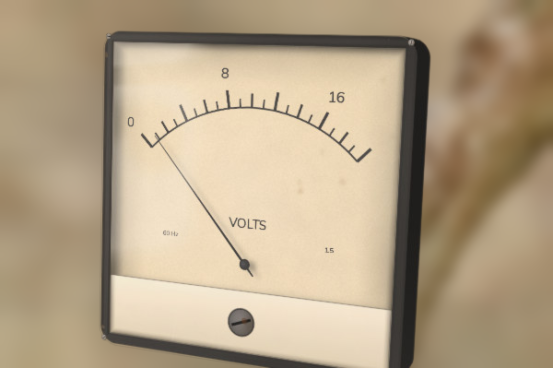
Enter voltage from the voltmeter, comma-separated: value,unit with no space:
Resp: 1,V
